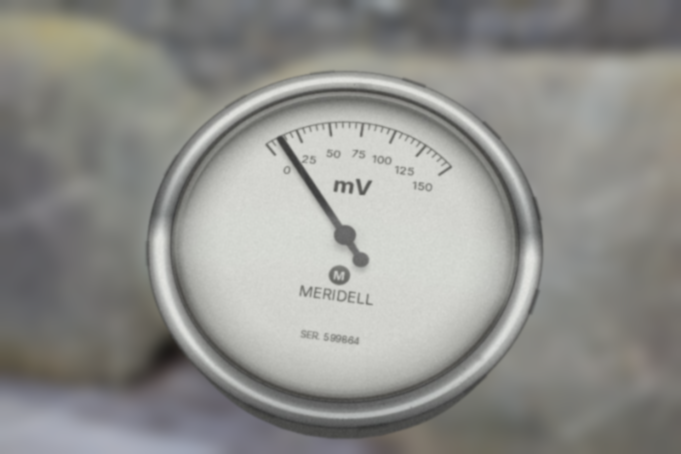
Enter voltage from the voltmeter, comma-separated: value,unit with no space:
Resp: 10,mV
